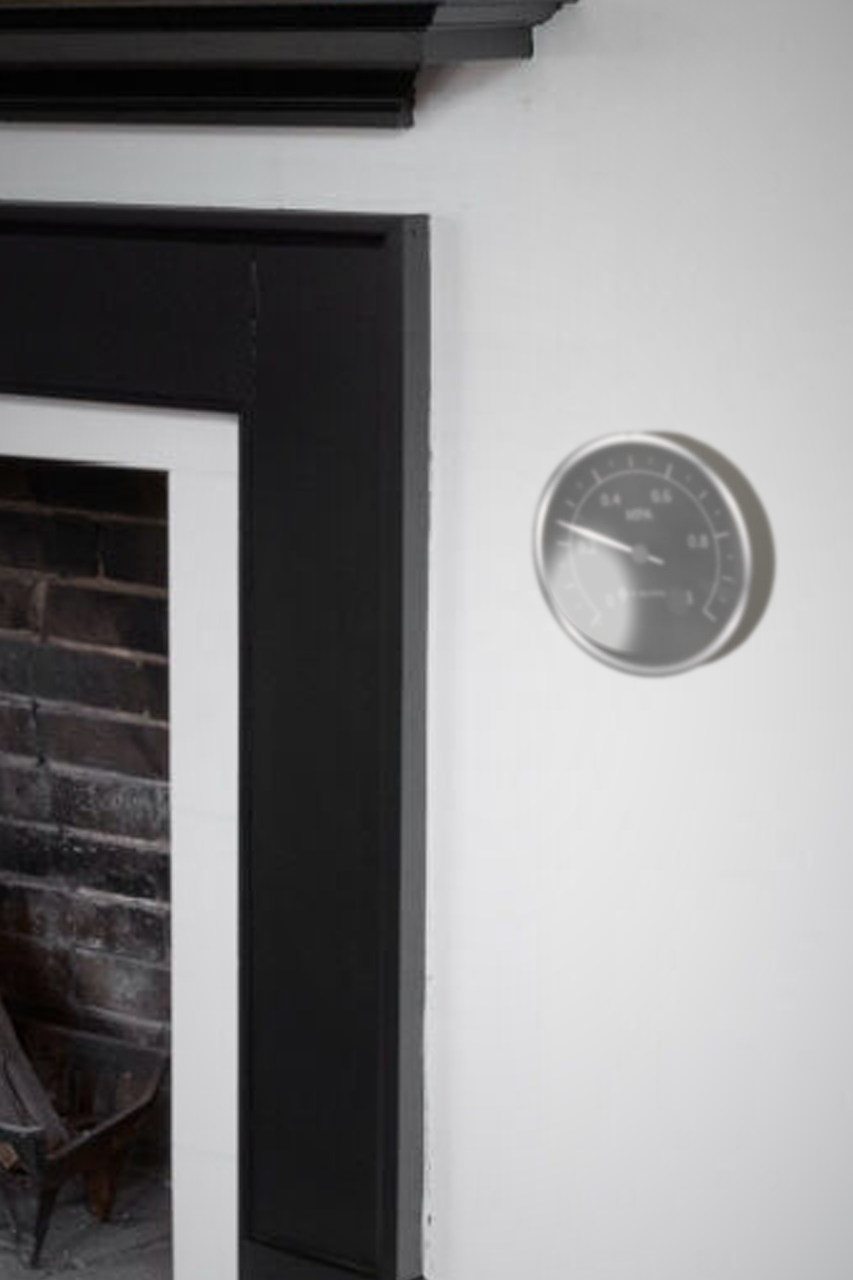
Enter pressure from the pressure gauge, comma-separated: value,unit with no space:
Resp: 0.25,MPa
